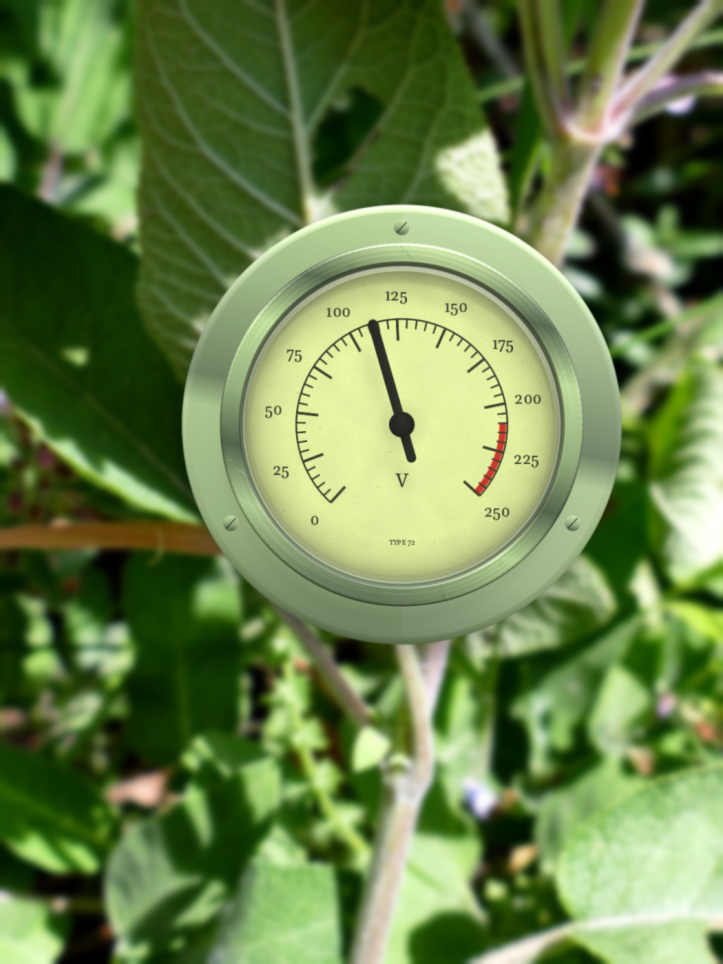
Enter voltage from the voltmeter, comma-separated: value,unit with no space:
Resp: 112.5,V
